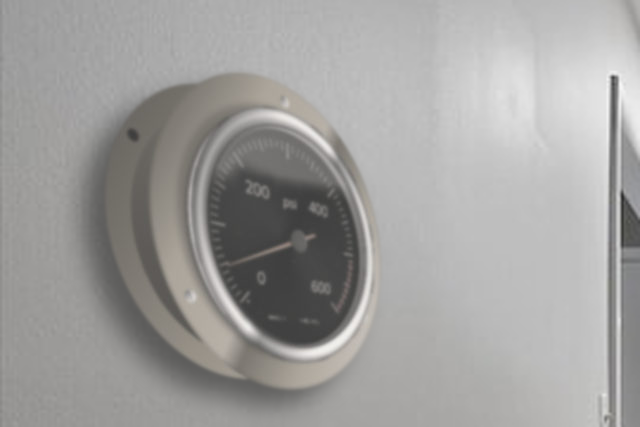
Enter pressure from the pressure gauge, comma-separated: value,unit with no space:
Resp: 50,psi
